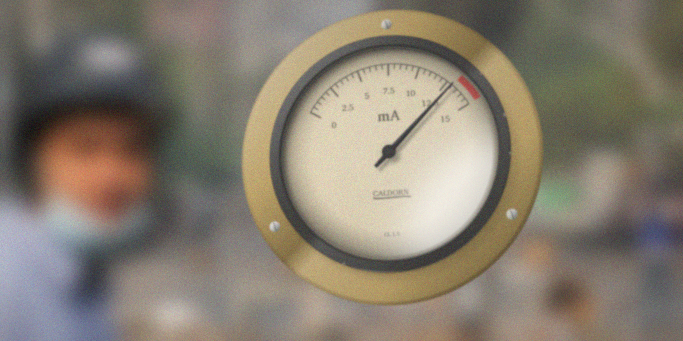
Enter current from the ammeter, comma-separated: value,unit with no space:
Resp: 13,mA
